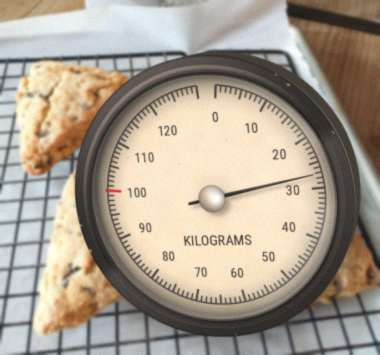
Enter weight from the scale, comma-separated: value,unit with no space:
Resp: 27,kg
